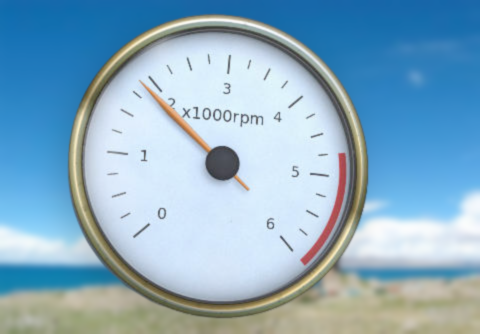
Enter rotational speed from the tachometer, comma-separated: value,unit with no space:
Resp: 1875,rpm
